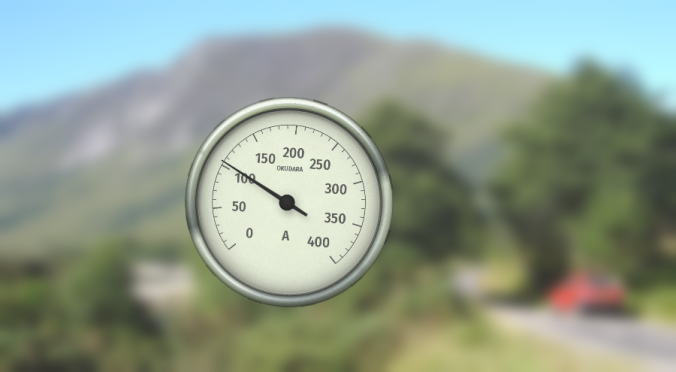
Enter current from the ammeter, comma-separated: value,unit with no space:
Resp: 105,A
